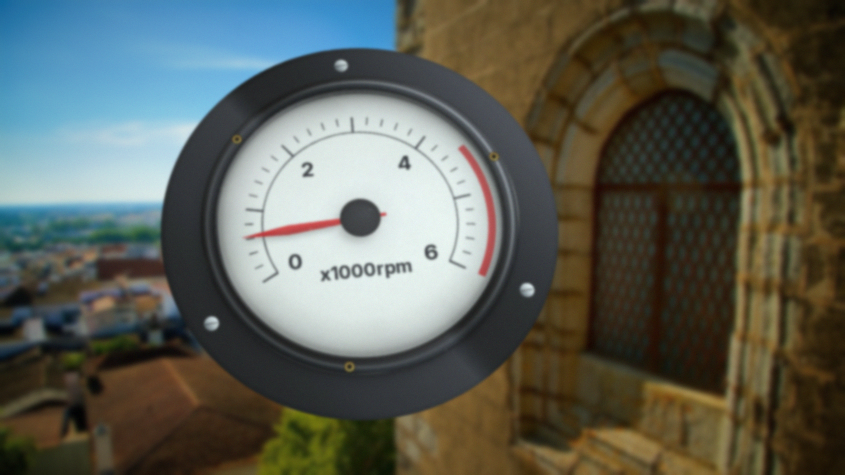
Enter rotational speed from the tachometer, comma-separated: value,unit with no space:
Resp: 600,rpm
